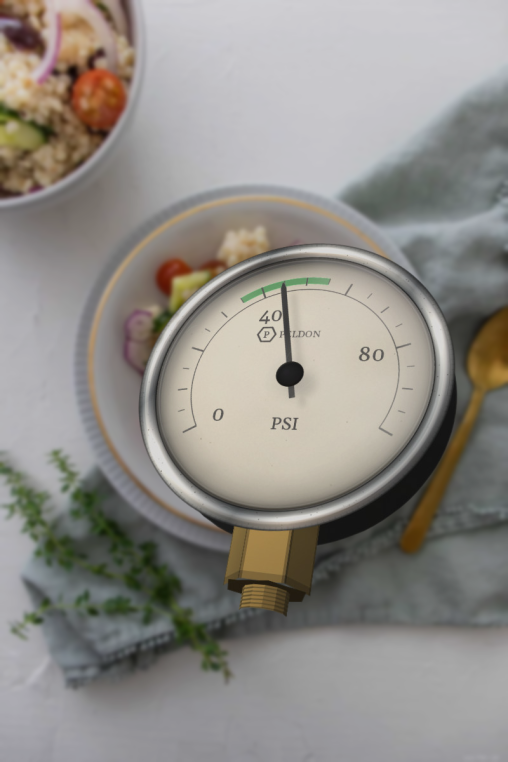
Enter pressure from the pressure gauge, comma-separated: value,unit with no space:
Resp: 45,psi
